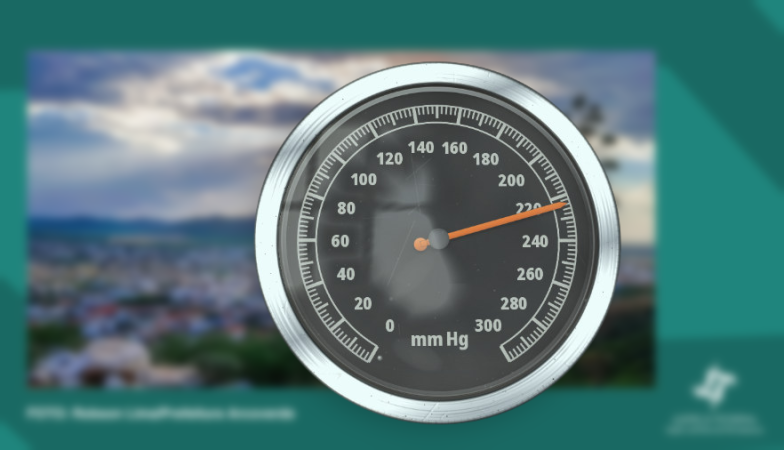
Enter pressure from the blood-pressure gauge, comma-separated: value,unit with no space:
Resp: 224,mmHg
